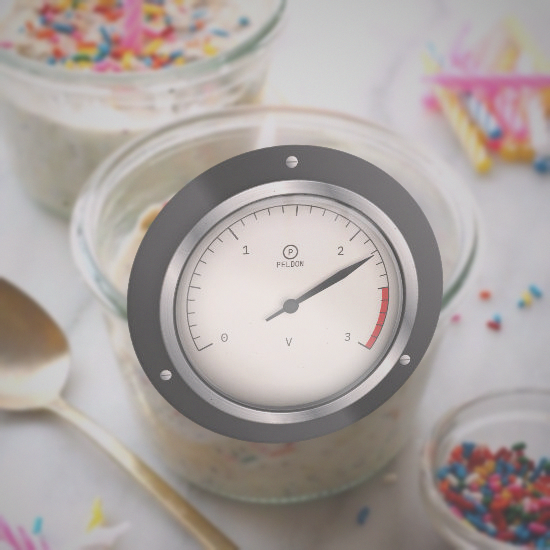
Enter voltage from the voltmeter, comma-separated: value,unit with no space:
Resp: 2.2,V
